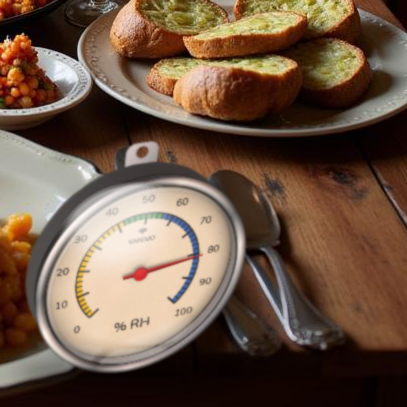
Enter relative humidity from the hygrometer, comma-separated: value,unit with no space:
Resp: 80,%
